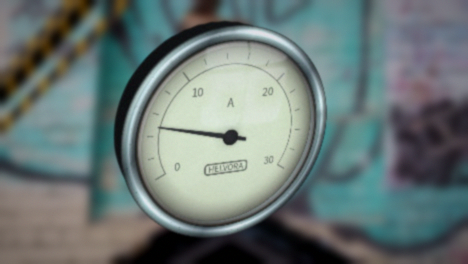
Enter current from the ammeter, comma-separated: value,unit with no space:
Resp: 5,A
